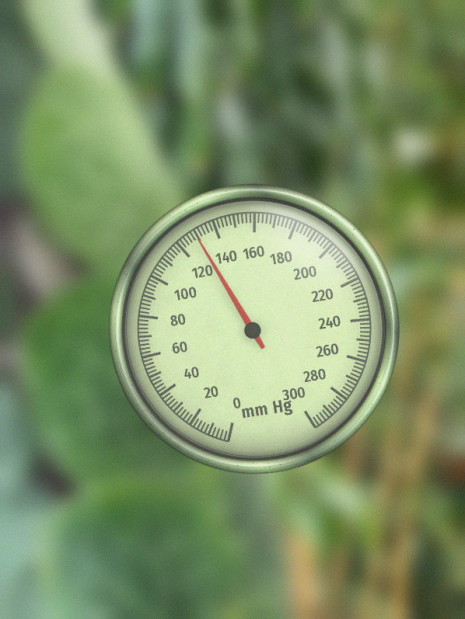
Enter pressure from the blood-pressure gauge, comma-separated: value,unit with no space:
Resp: 130,mmHg
